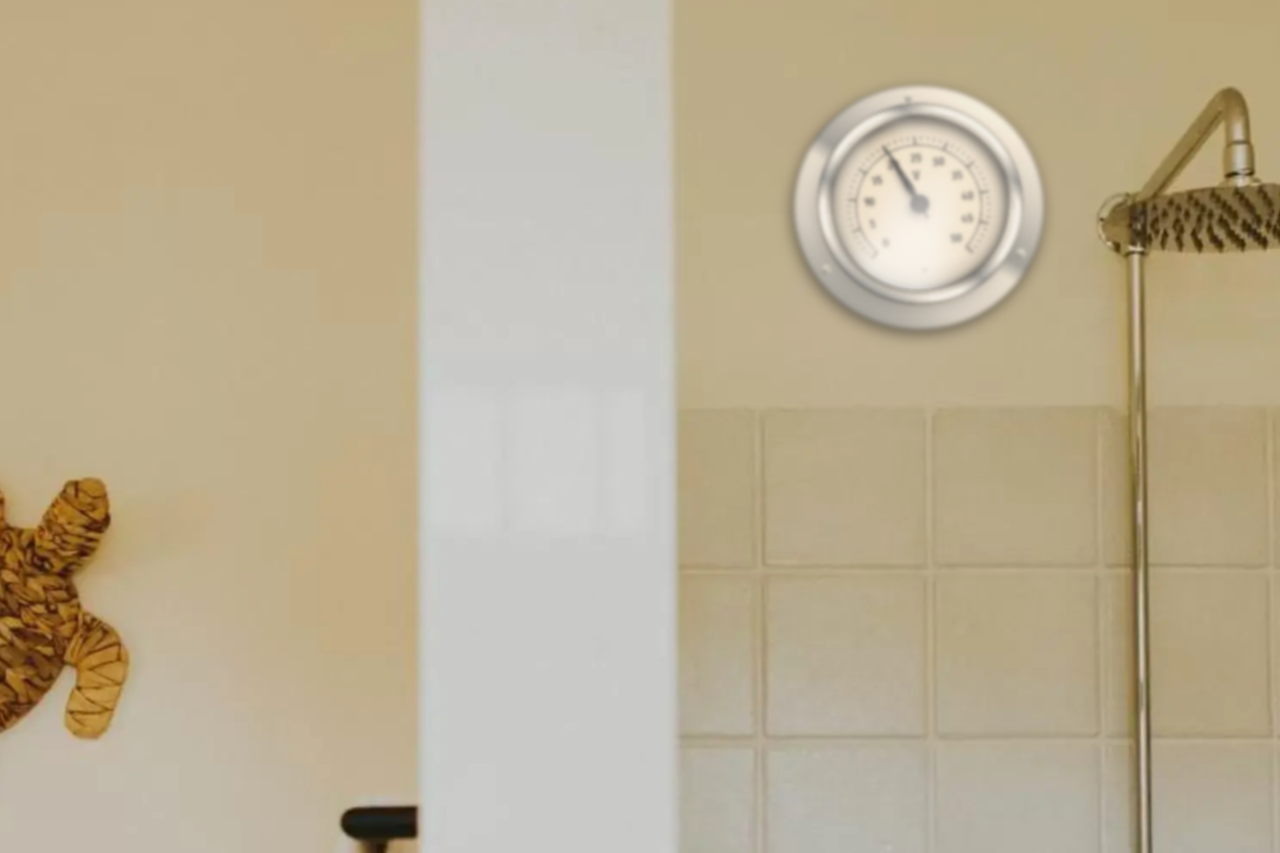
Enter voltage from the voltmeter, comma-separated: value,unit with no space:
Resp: 20,V
